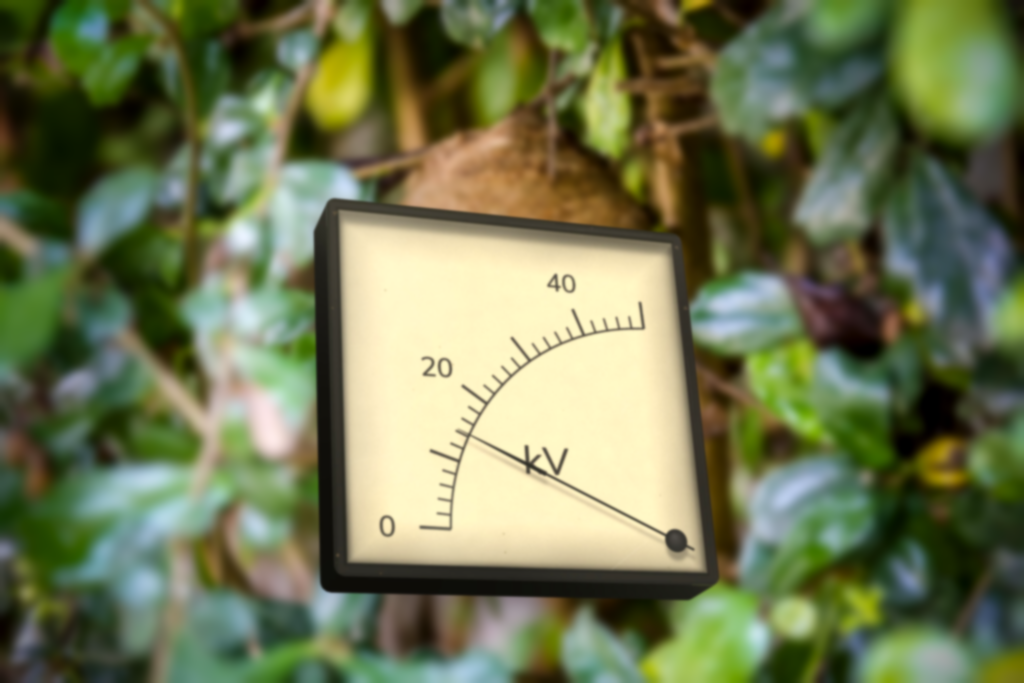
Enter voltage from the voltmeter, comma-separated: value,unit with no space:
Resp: 14,kV
